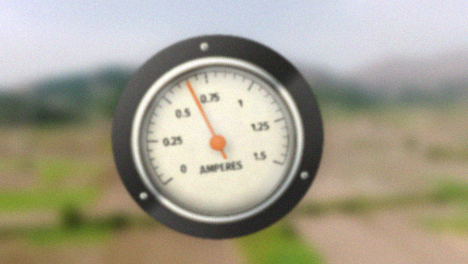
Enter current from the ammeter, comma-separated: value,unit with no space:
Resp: 0.65,A
